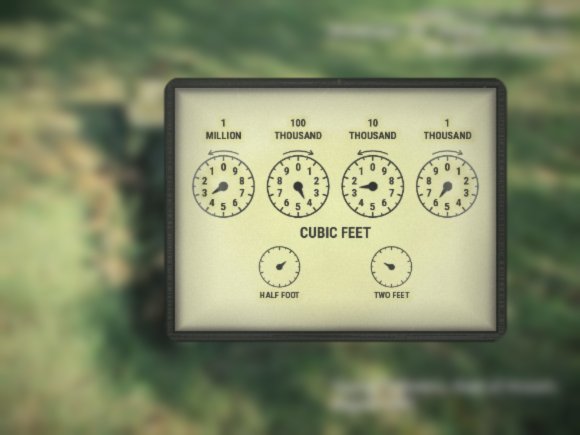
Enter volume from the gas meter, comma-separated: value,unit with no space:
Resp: 342600,ft³
